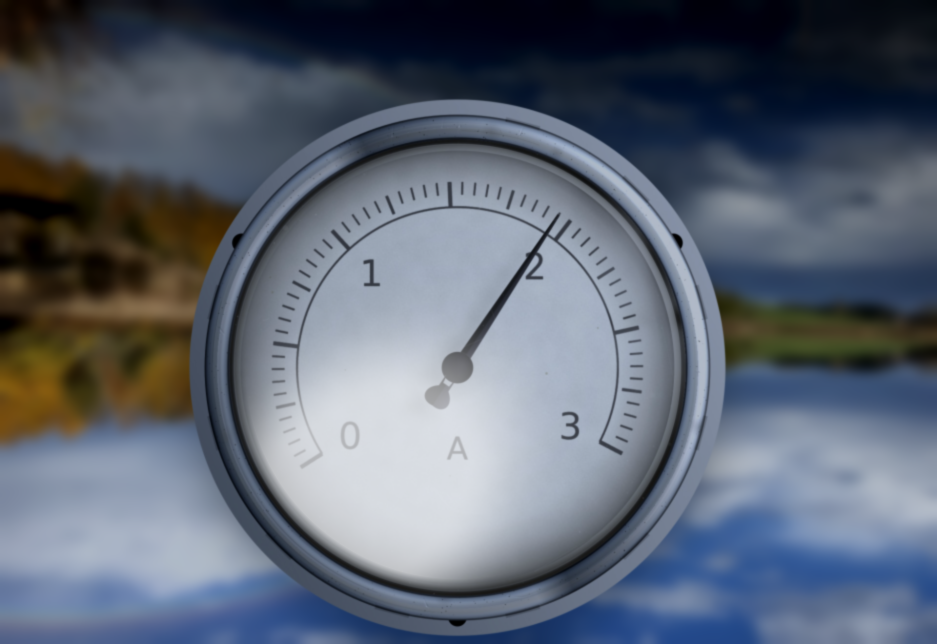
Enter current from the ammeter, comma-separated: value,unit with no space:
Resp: 1.95,A
